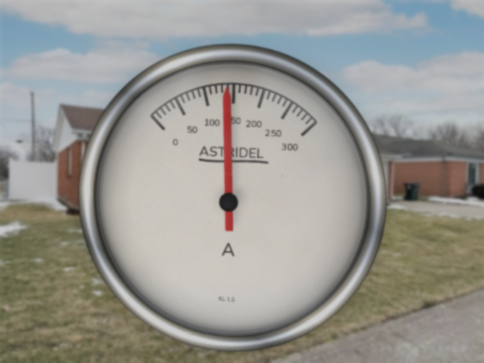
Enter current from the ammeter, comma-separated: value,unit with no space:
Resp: 140,A
